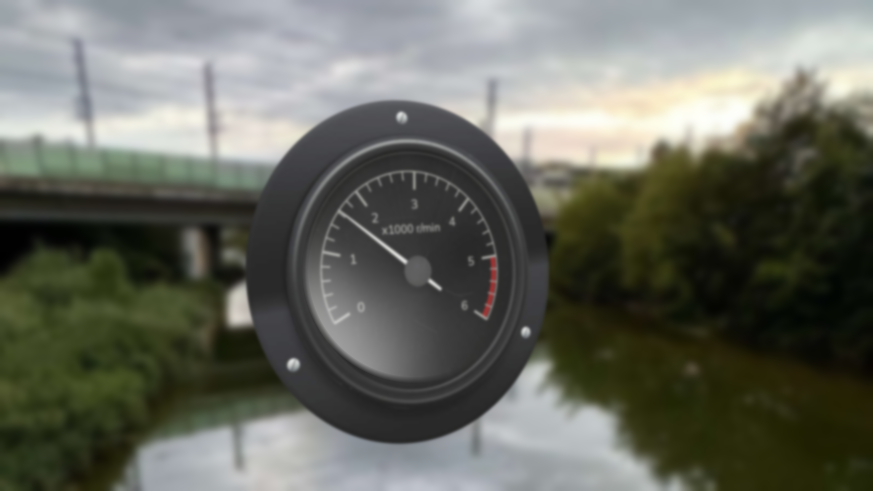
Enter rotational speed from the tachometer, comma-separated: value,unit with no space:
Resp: 1600,rpm
